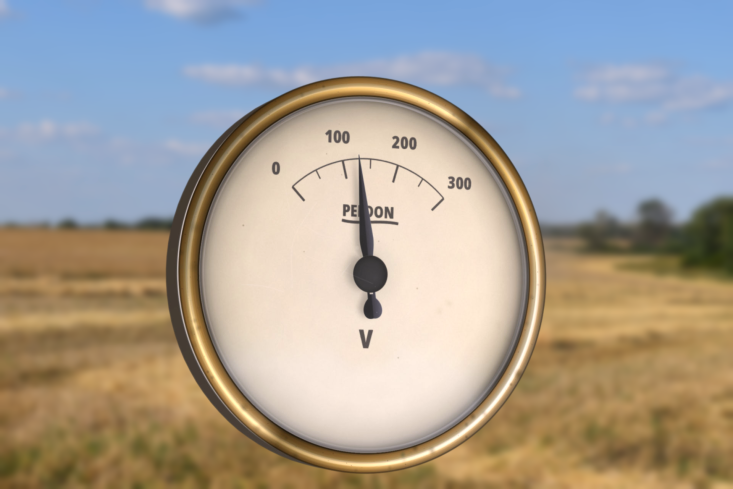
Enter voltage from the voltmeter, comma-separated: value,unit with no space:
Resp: 125,V
